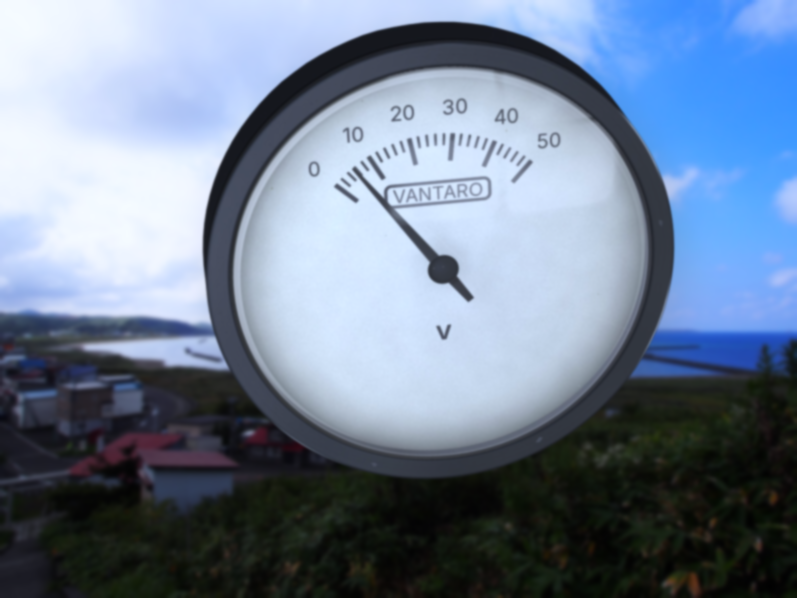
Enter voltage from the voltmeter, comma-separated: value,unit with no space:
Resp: 6,V
